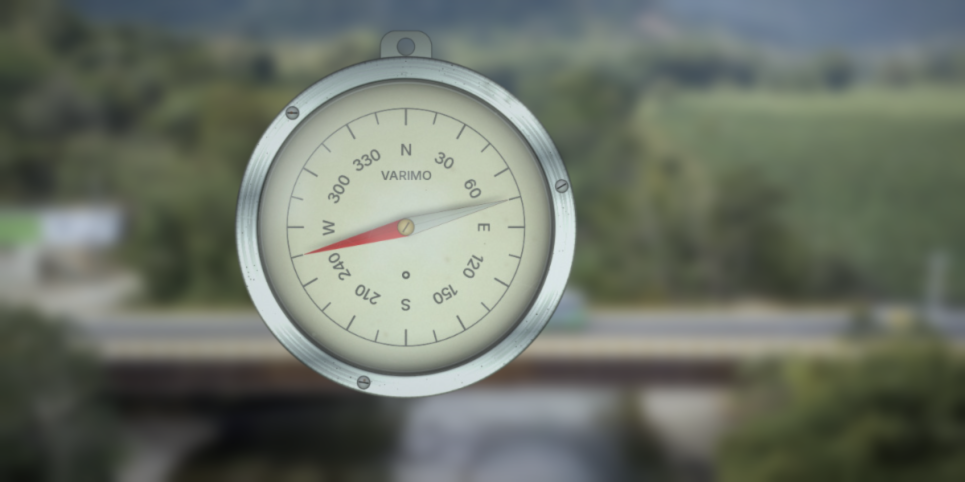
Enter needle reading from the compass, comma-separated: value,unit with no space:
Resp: 255,°
